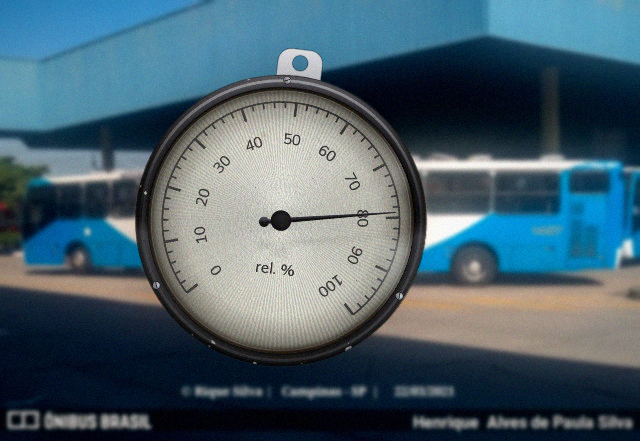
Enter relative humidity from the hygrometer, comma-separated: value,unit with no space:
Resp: 79,%
